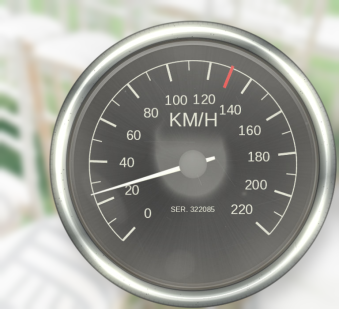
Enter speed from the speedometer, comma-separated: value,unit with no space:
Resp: 25,km/h
